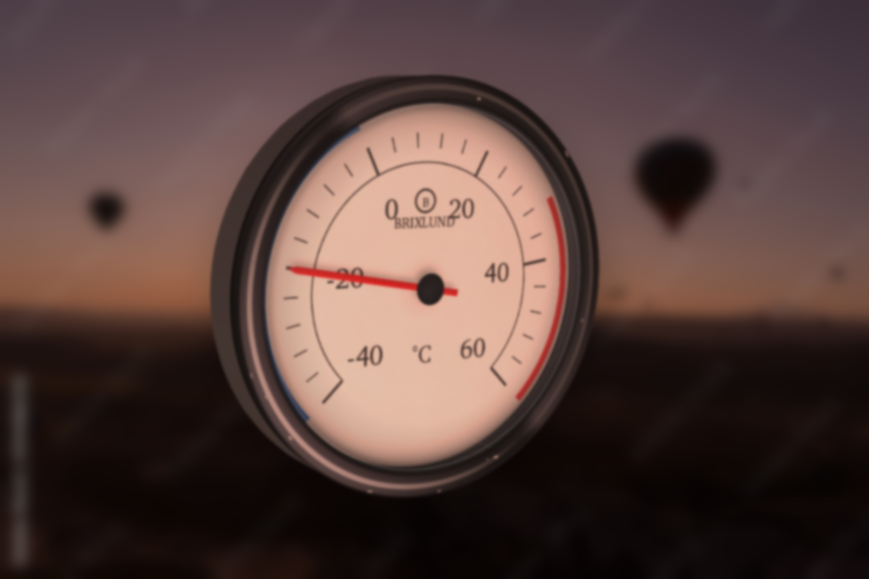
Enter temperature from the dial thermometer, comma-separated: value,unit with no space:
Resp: -20,°C
